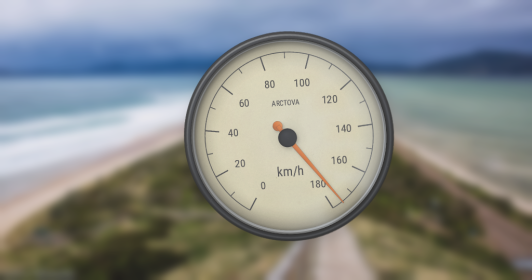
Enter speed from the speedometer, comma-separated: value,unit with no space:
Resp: 175,km/h
